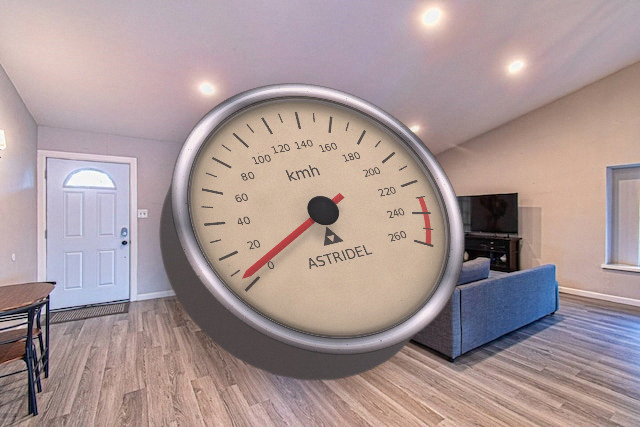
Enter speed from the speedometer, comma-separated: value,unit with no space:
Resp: 5,km/h
